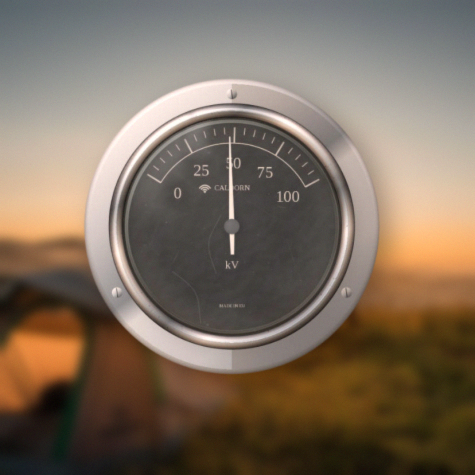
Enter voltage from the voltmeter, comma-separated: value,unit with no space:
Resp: 47.5,kV
